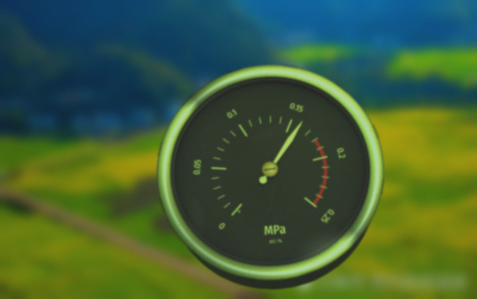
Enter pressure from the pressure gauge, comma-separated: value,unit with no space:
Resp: 0.16,MPa
